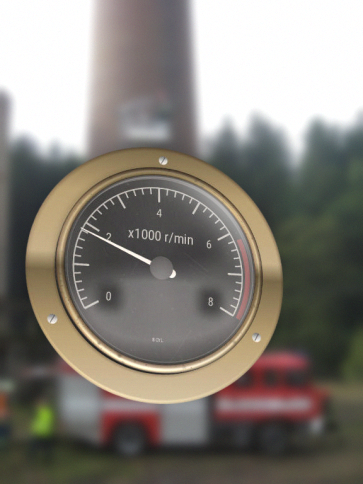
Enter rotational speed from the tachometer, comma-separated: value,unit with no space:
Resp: 1800,rpm
